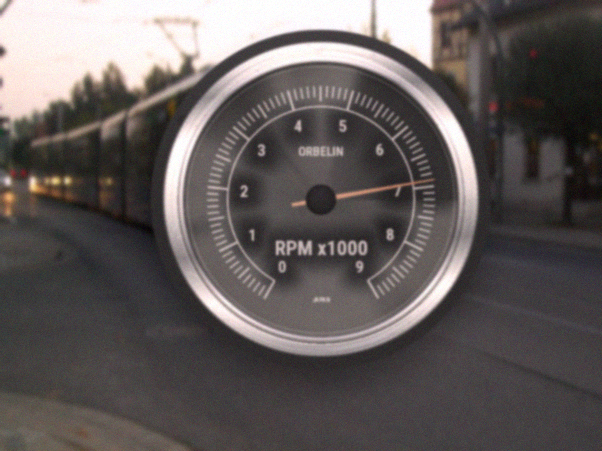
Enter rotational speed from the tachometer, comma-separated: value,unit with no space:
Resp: 6900,rpm
